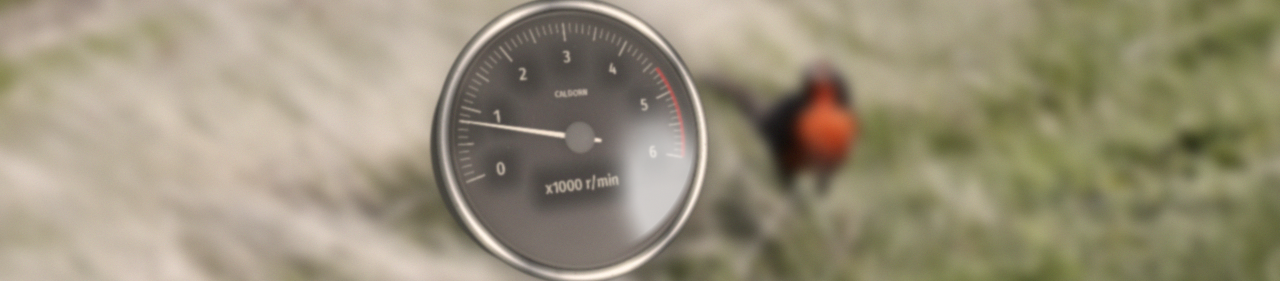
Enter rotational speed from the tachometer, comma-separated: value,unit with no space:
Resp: 800,rpm
